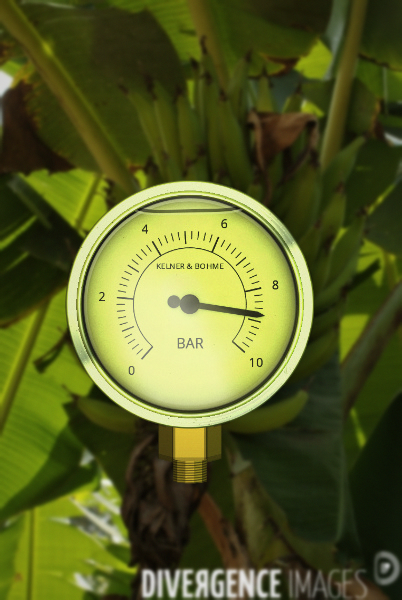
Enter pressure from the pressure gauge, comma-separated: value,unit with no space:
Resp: 8.8,bar
